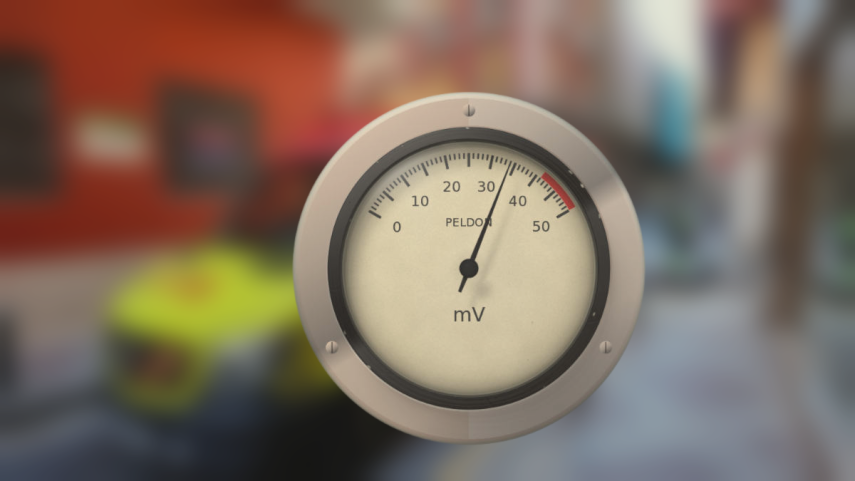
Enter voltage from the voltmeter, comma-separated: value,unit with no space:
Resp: 34,mV
